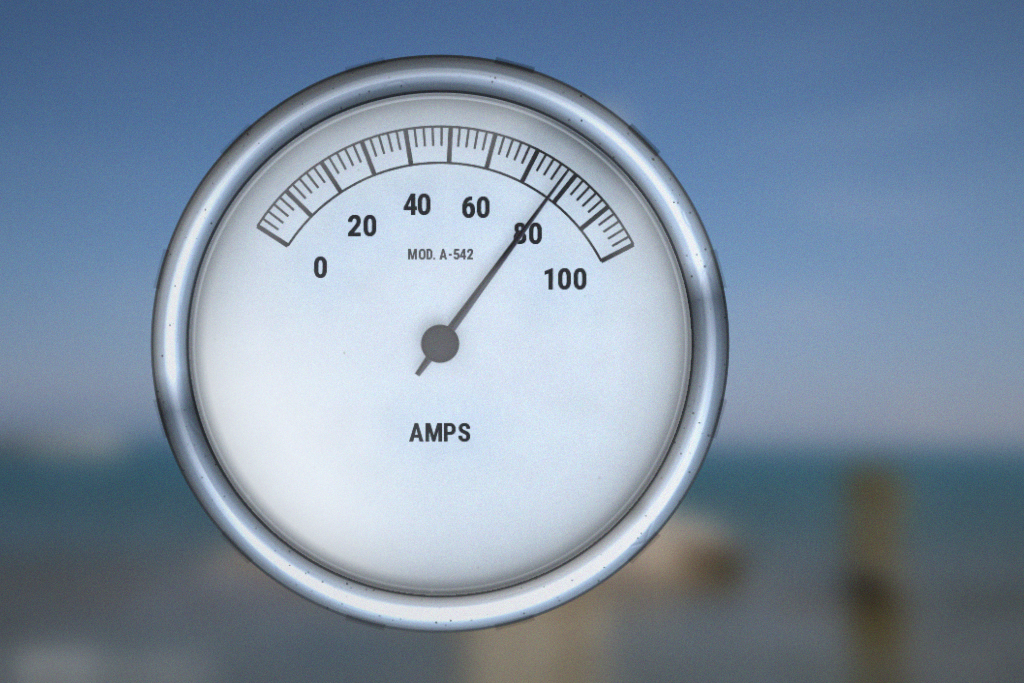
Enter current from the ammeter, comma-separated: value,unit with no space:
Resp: 78,A
